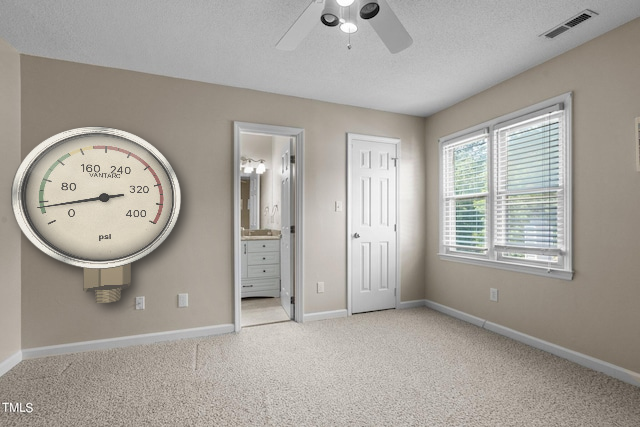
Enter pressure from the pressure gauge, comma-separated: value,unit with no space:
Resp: 30,psi
